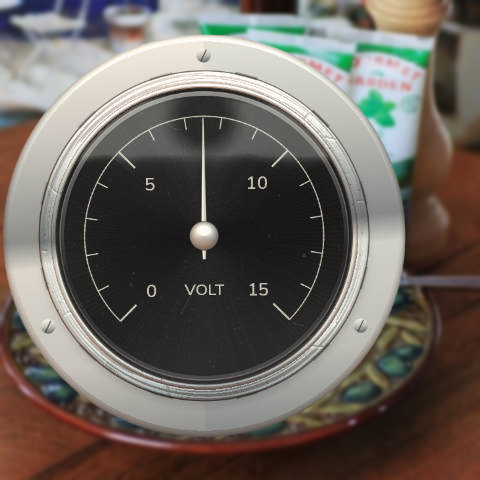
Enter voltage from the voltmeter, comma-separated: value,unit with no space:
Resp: 7.5,V
